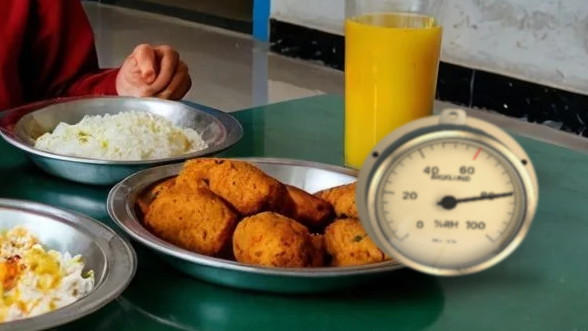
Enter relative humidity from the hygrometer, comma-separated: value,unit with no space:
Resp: 80,%
